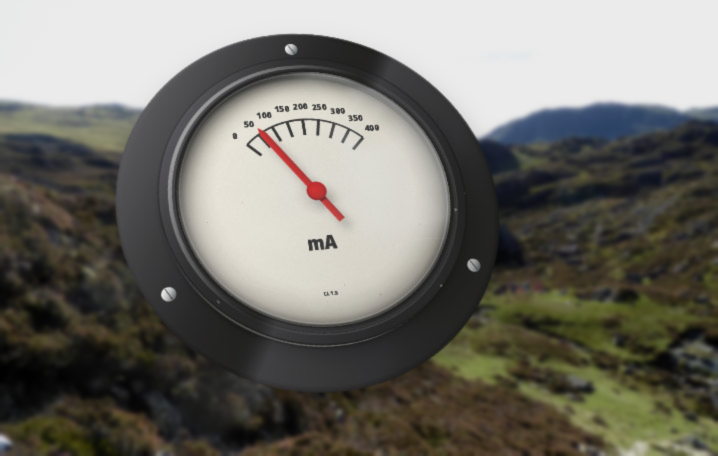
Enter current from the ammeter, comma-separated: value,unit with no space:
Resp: 50,mA
